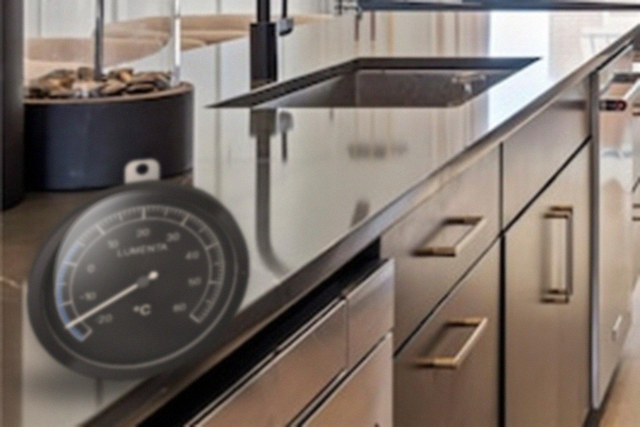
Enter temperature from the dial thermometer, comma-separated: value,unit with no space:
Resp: -15,°C
